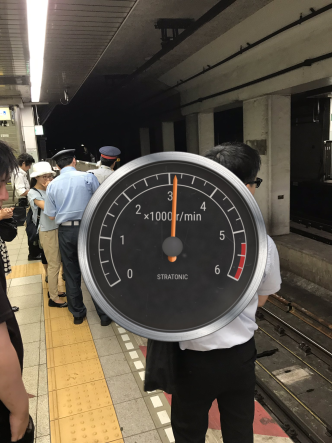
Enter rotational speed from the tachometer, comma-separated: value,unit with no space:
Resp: 3125,rpm
